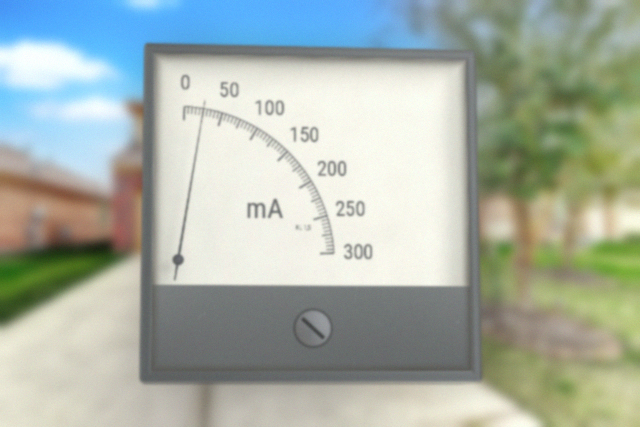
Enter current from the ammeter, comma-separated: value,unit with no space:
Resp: 25,mA
